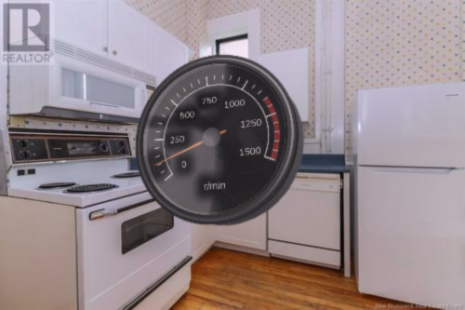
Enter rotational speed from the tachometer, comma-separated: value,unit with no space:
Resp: 100,rpm
